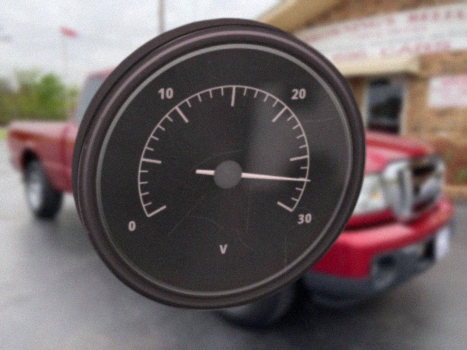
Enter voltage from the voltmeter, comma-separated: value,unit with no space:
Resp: 27,V
